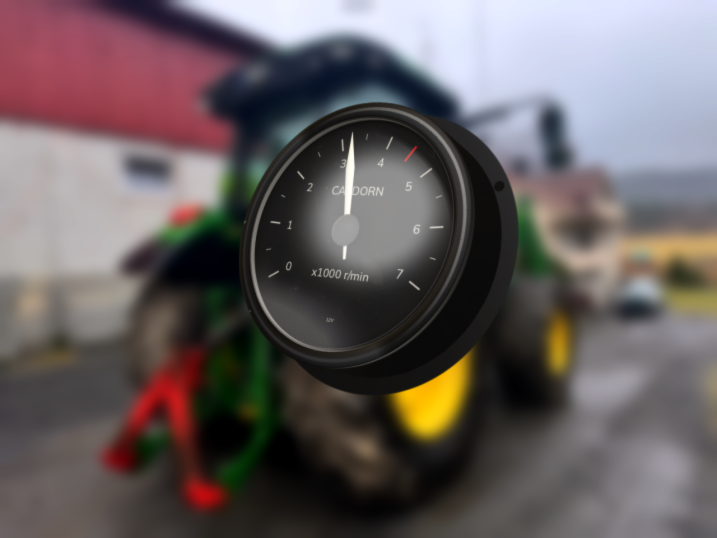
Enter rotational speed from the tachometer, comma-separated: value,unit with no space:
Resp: 3250,rpm
